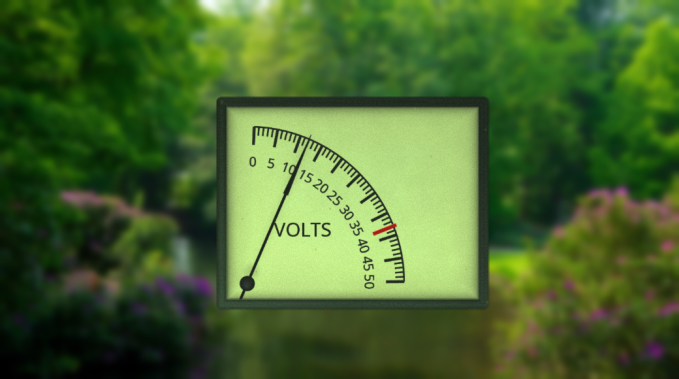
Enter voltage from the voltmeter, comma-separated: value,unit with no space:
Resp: 12,V
